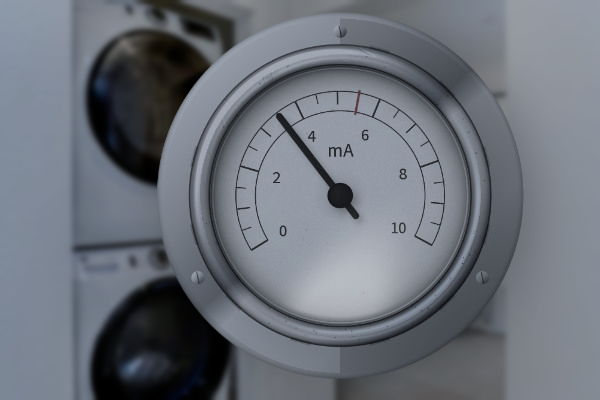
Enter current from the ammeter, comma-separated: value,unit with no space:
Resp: 3.5,mA
